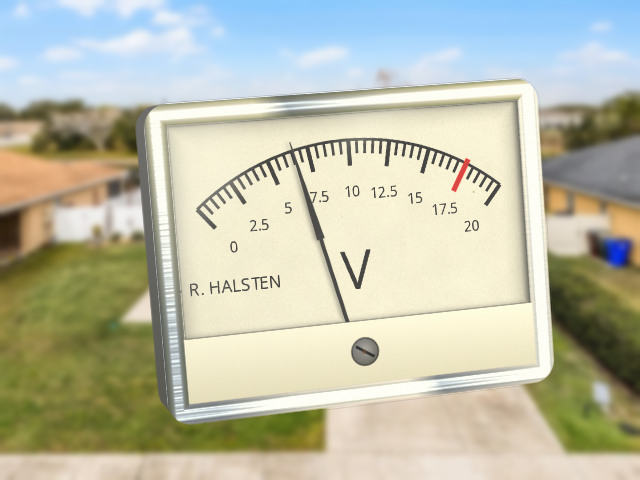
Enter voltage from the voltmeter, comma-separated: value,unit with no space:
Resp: 6.5,V
